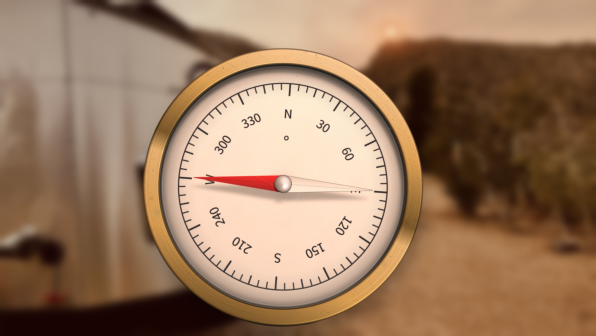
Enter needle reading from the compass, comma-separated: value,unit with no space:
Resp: 270,°
